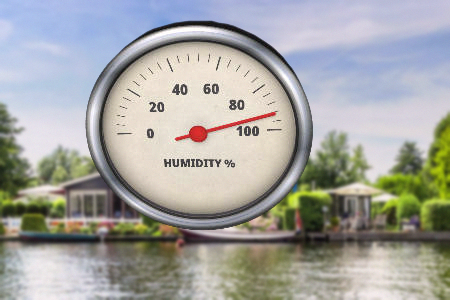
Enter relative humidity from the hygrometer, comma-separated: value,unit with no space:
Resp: 92,%
